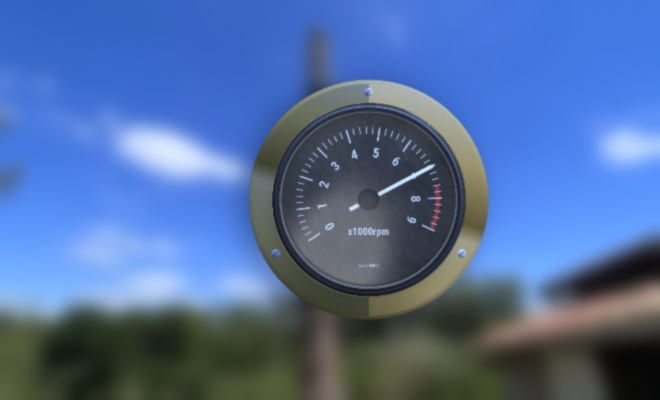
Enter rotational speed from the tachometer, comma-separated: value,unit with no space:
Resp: 7000,rpm
